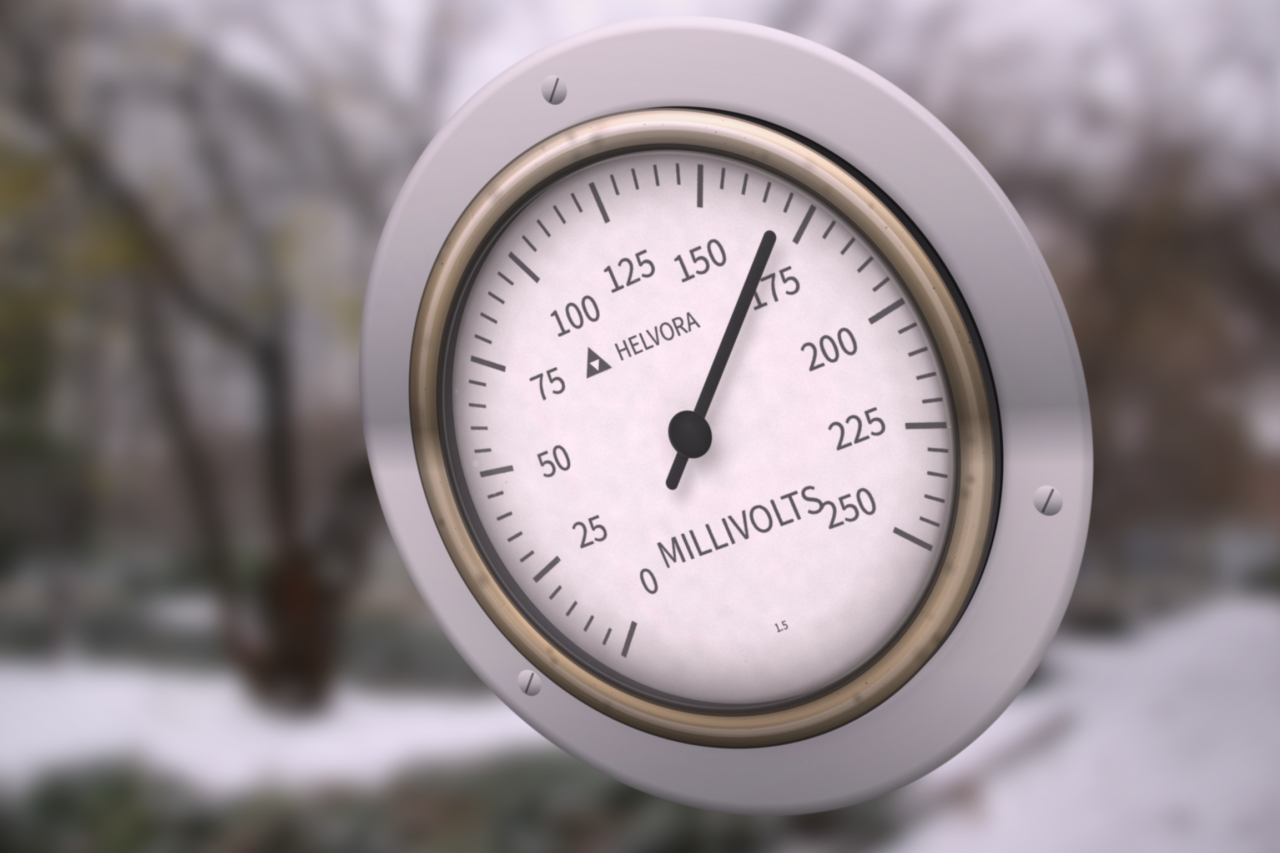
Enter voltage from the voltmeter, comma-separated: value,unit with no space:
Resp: 170,mV
